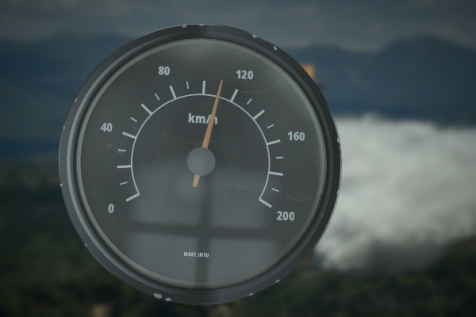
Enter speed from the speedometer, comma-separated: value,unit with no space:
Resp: 110,km/h
